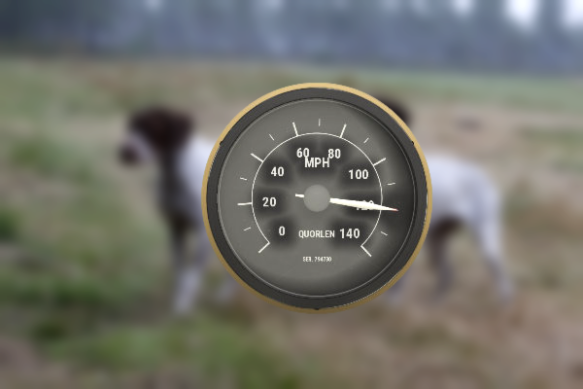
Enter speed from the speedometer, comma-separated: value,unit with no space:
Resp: 120,mph
